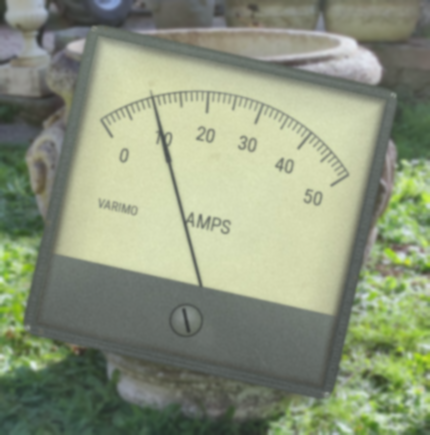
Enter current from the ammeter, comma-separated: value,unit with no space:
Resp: 10,A
